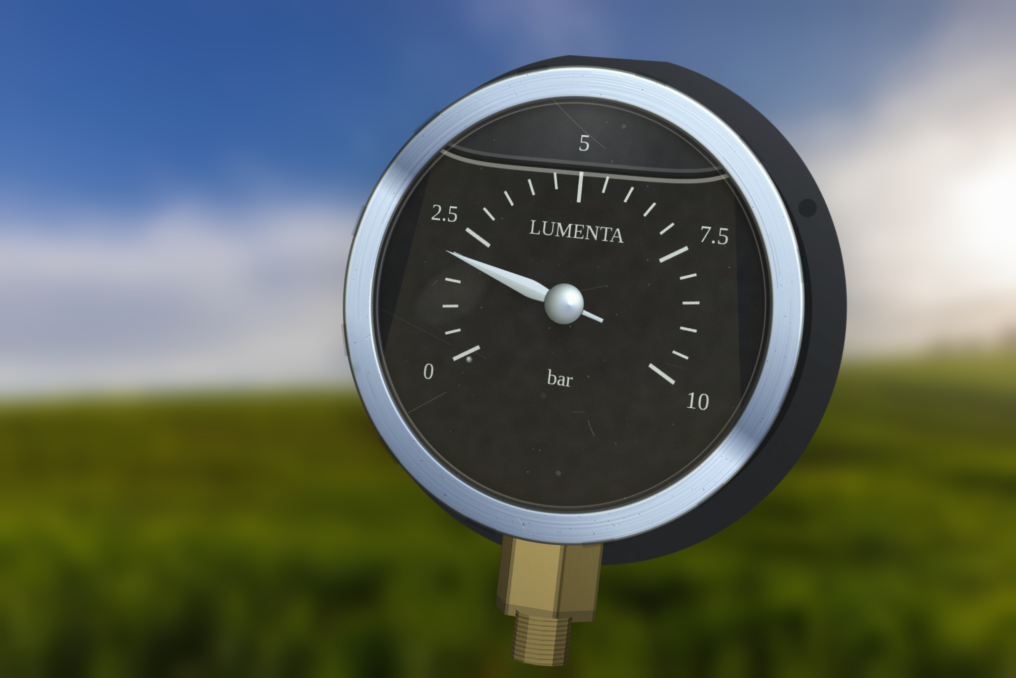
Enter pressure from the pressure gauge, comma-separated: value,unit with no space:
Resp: 2,bar
